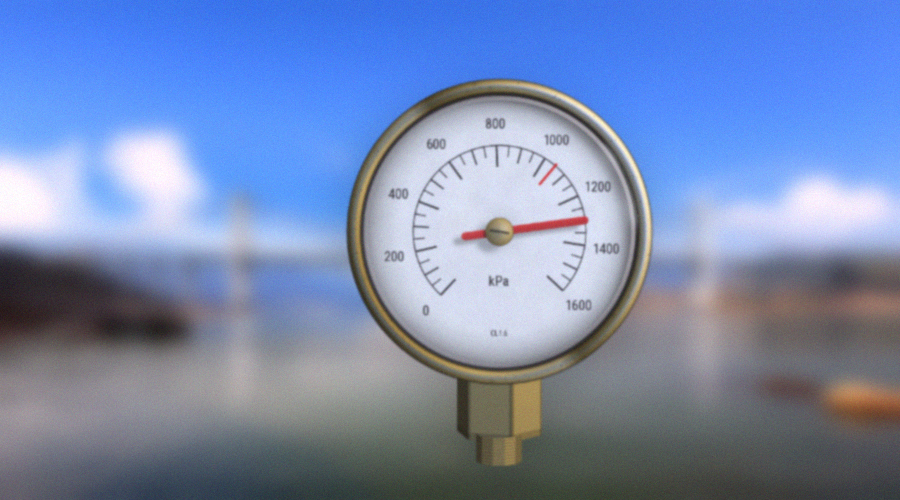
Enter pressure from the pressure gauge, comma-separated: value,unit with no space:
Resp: 1300,kPa
